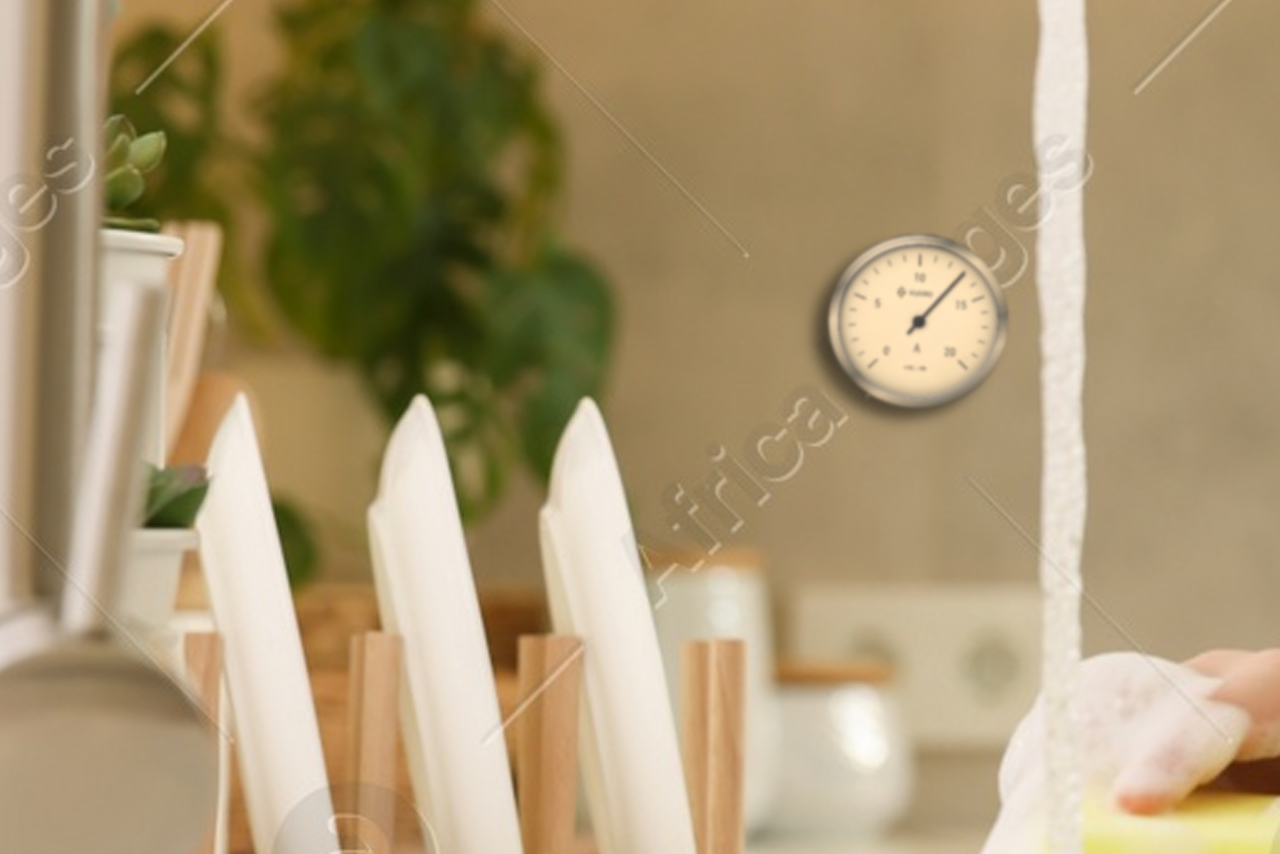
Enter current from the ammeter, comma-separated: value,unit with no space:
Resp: 13,A
